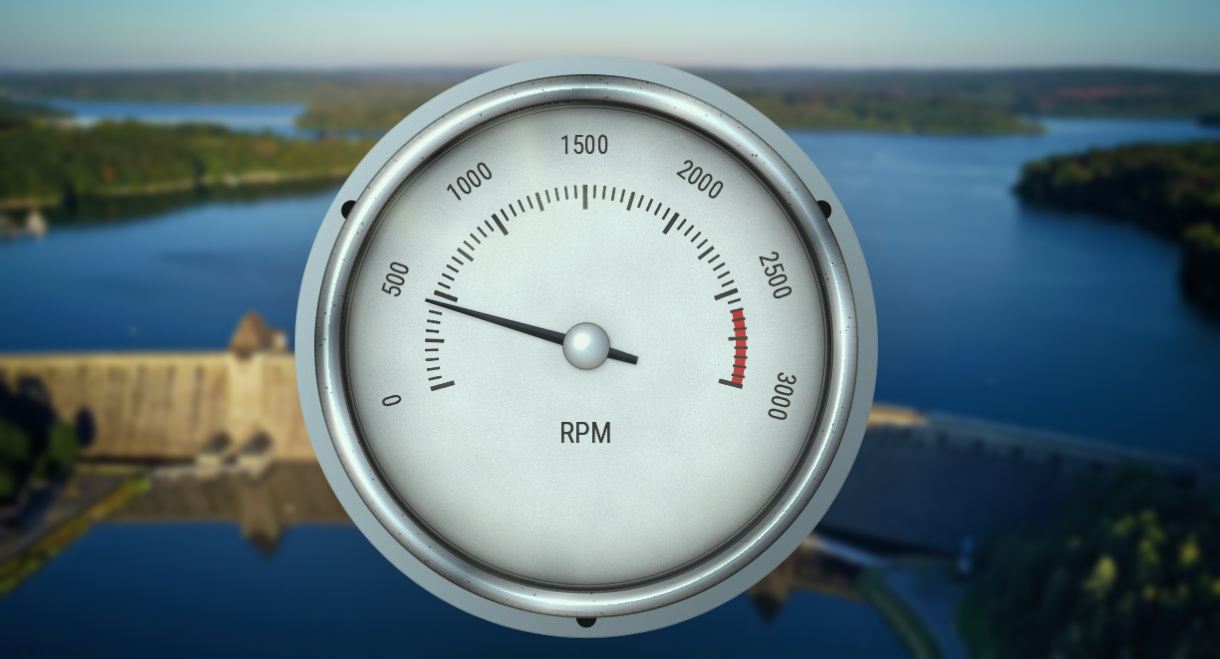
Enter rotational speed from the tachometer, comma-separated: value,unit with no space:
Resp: 450,rpm
